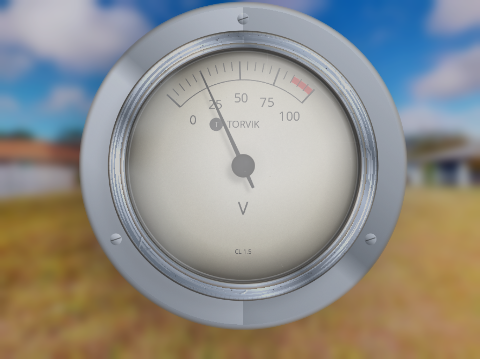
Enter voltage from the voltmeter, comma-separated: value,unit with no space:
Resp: 25,V
